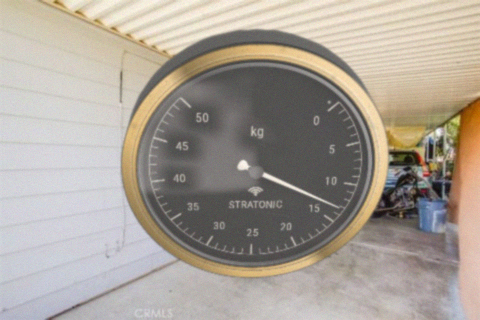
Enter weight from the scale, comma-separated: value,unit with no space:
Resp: 13,kg
